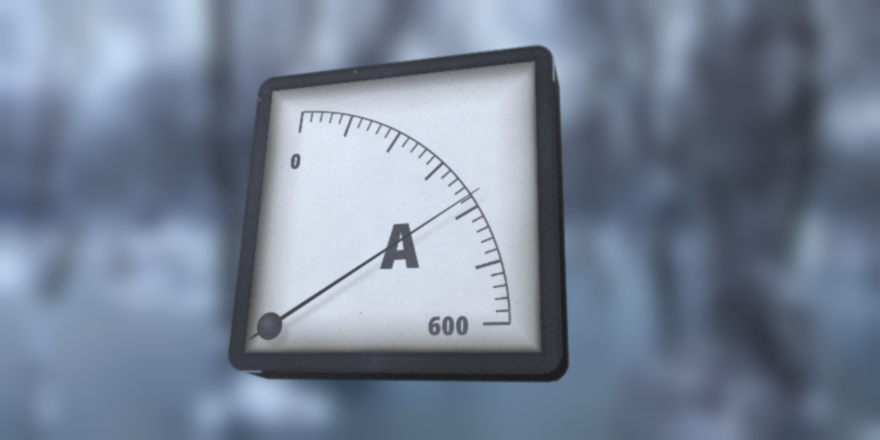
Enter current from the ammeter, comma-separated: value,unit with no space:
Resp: 380,A
